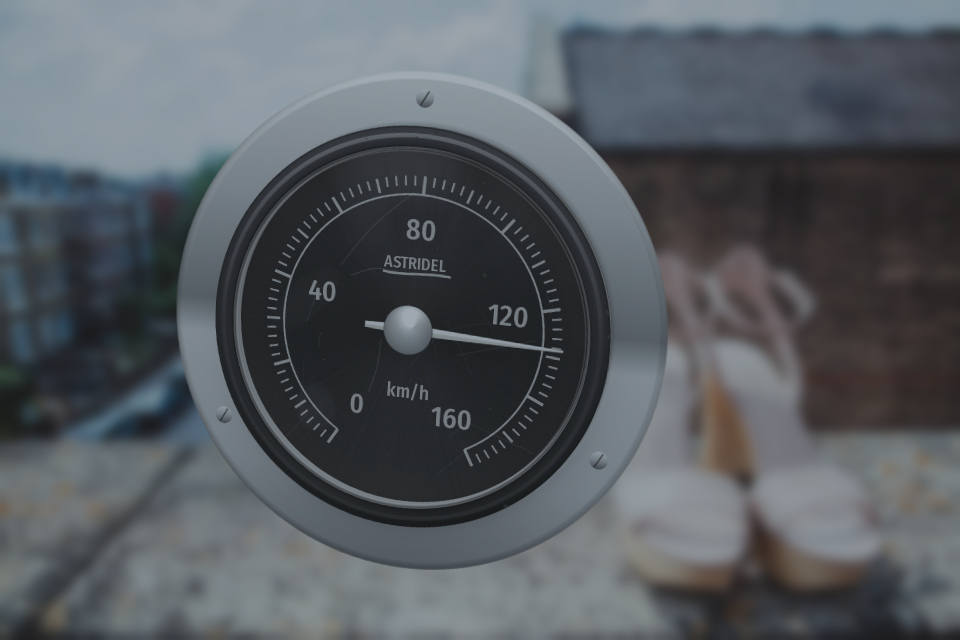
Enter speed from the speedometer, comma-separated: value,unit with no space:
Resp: 128,km/h
